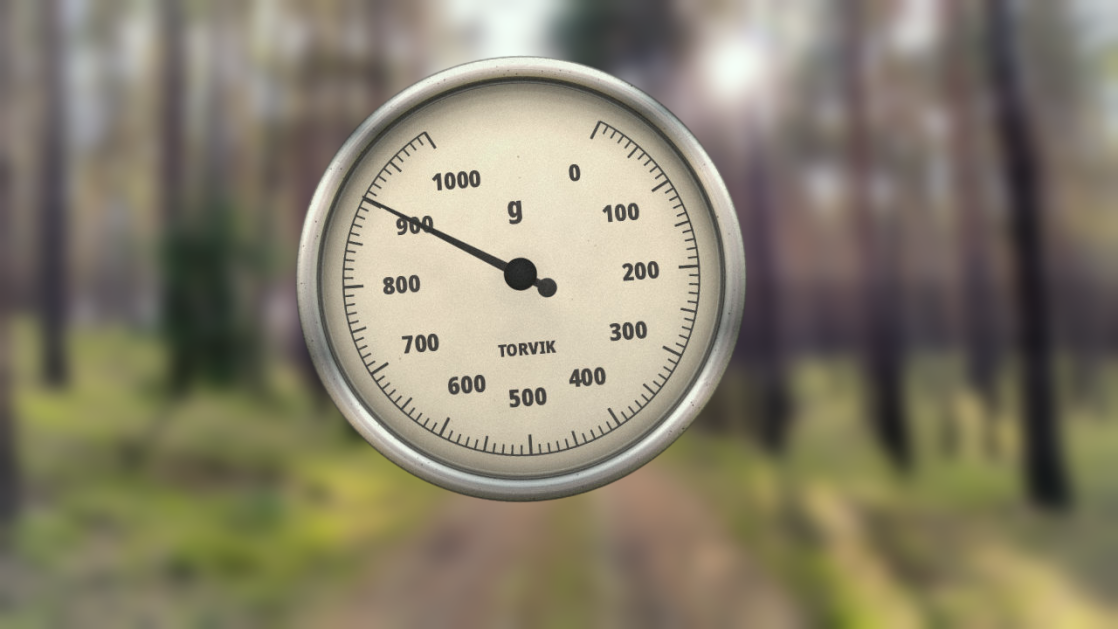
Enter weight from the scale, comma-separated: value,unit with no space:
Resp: 900,g
